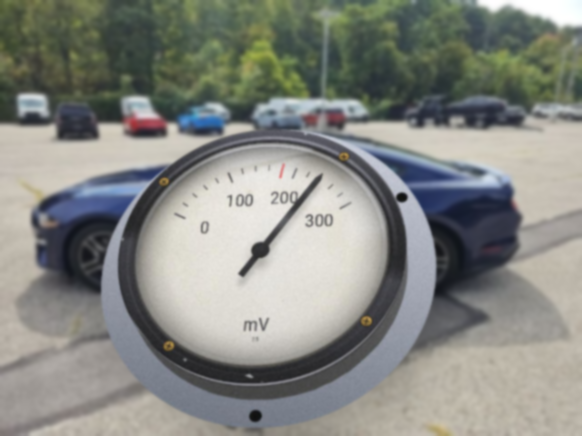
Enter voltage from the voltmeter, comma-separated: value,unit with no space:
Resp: 240,mV
